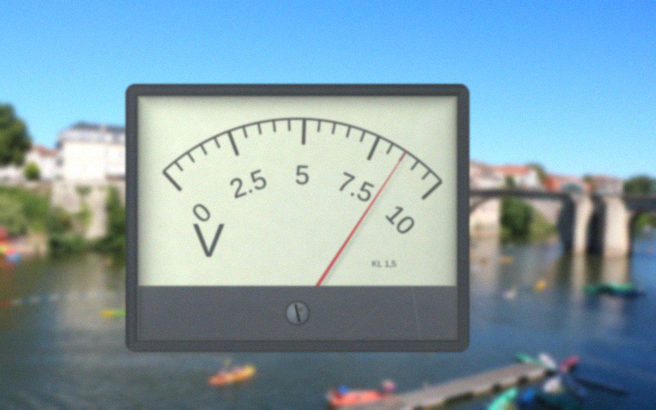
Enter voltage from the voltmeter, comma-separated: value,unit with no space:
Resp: 8.5,V
